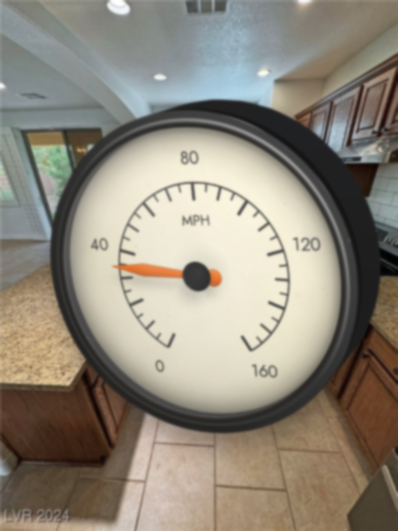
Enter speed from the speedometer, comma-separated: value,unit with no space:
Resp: 35,mph
